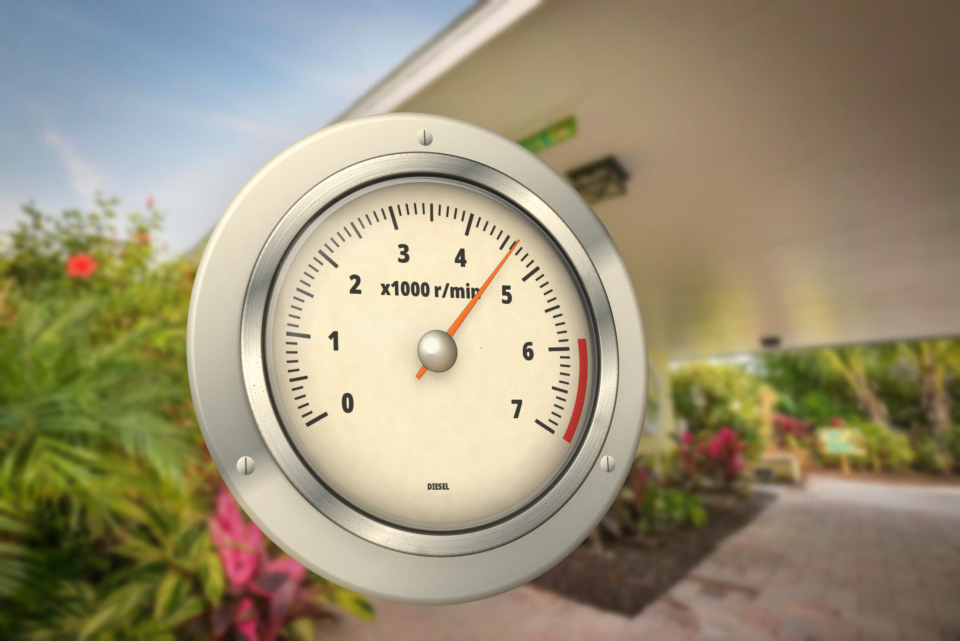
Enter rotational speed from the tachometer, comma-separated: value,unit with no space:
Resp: 4600,rpm
